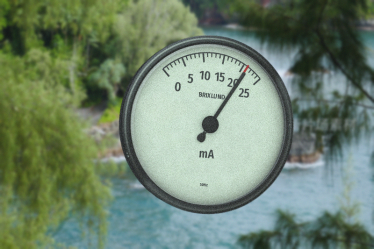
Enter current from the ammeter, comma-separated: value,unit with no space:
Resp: 21,mA
